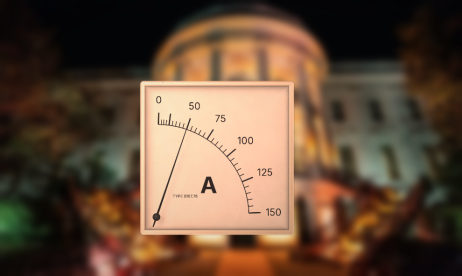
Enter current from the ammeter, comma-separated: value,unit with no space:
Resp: 50,A
